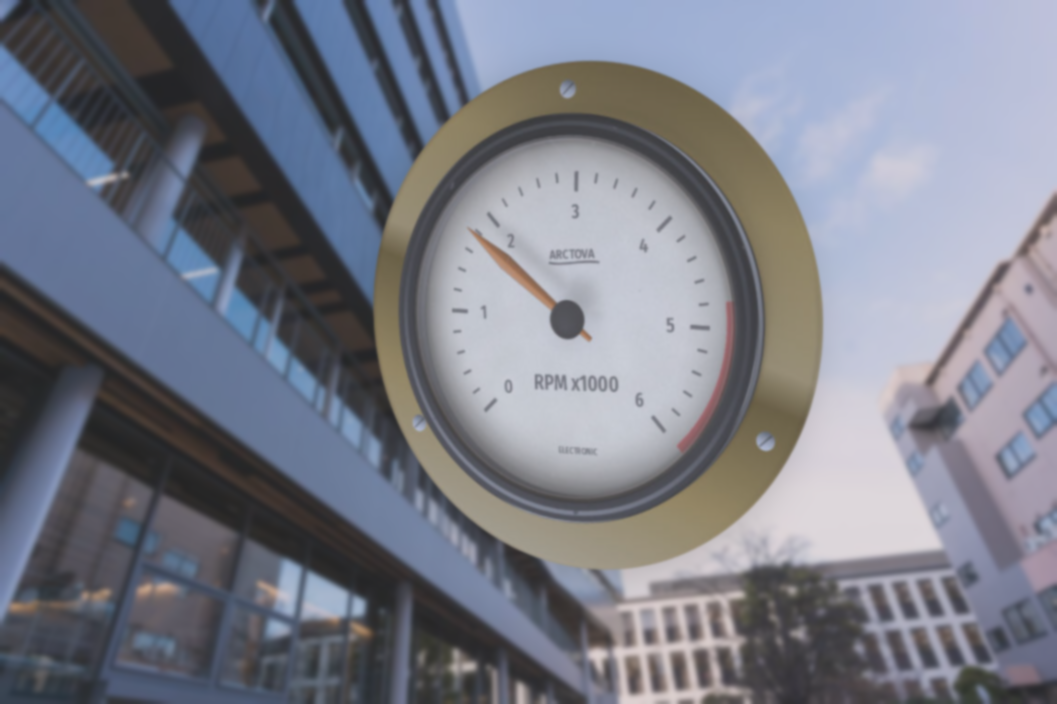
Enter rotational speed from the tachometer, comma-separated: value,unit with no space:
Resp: 1800,rpm
